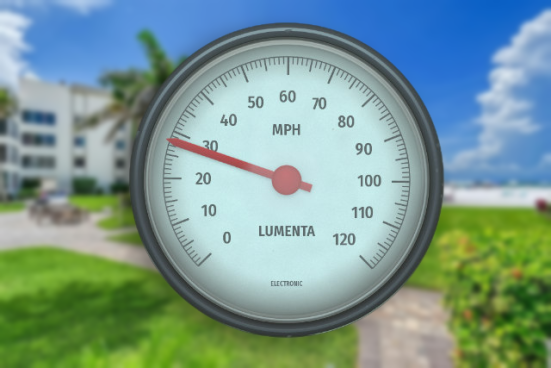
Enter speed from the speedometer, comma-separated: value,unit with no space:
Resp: 28,mph
